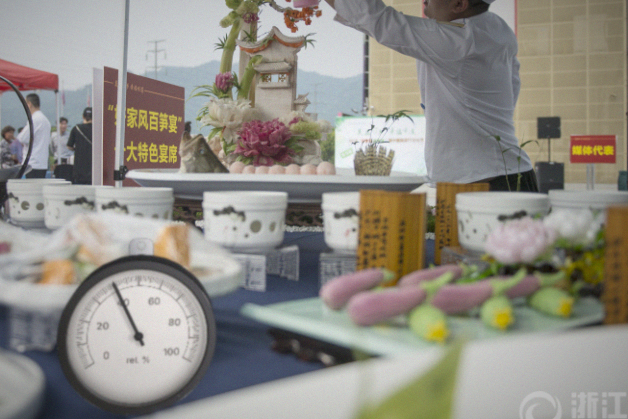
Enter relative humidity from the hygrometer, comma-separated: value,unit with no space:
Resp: 40,%
